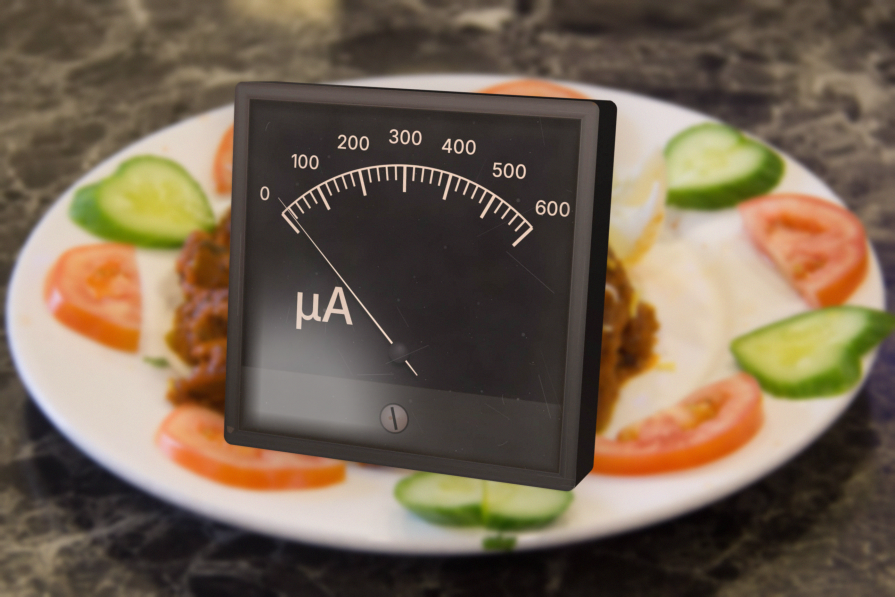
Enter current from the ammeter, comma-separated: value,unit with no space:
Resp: 20,µA
